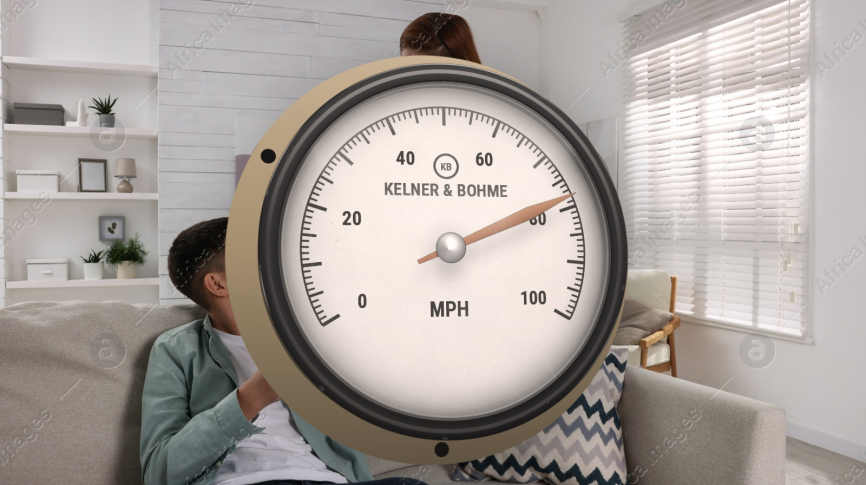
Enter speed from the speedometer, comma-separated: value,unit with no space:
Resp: 78,mph
